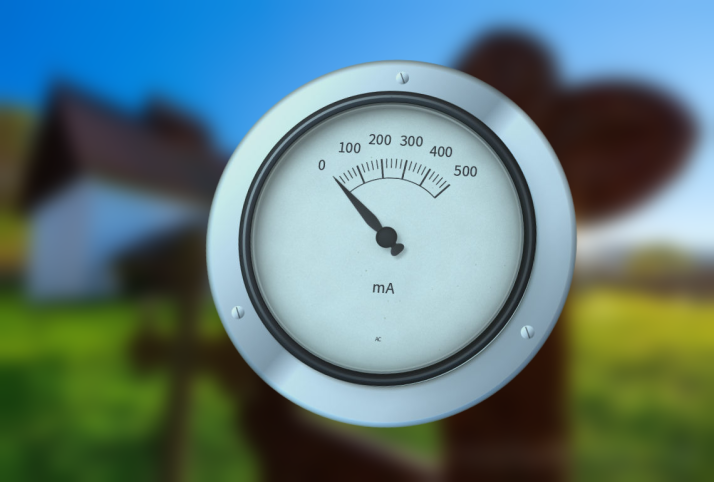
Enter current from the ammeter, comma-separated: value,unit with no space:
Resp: 0,mA
